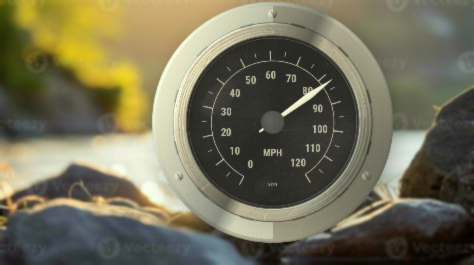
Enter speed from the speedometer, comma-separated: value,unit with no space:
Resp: 82.5,mph
